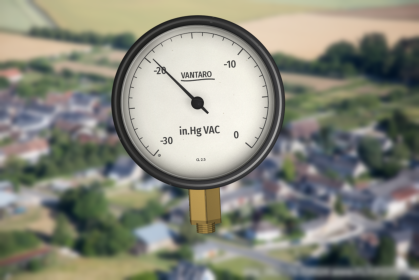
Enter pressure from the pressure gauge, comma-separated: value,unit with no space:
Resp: -19.5,inHg
